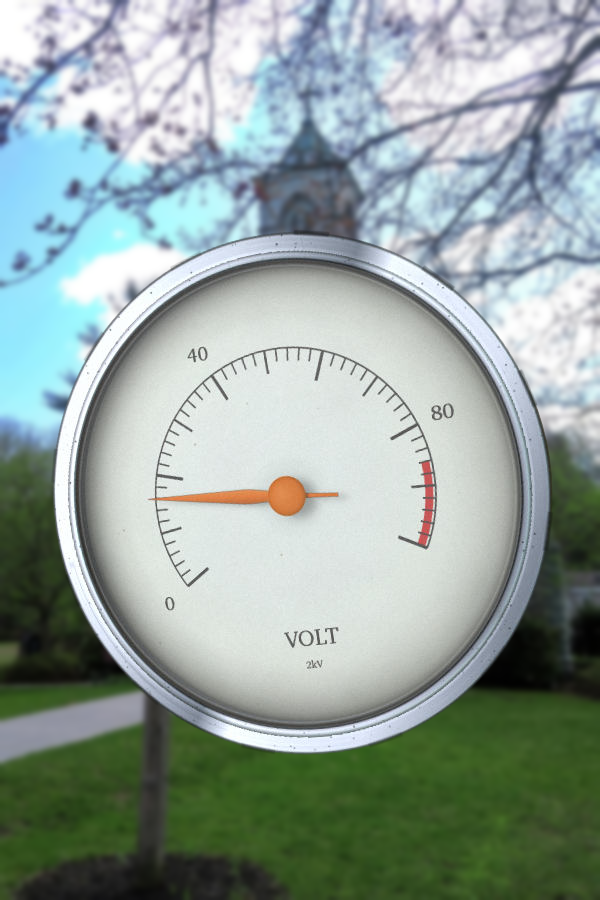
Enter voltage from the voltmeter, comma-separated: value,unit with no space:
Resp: 16,V
